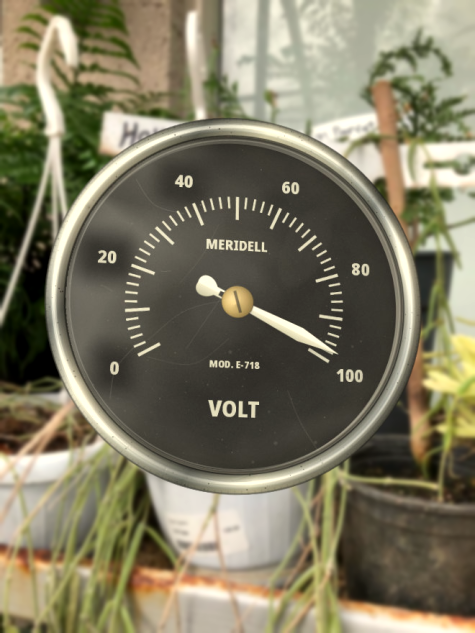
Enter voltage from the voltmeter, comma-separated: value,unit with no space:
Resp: 98,V
